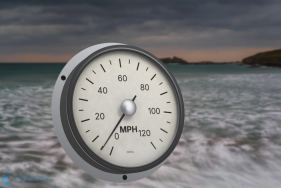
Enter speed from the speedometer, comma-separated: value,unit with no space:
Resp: 5,mph
